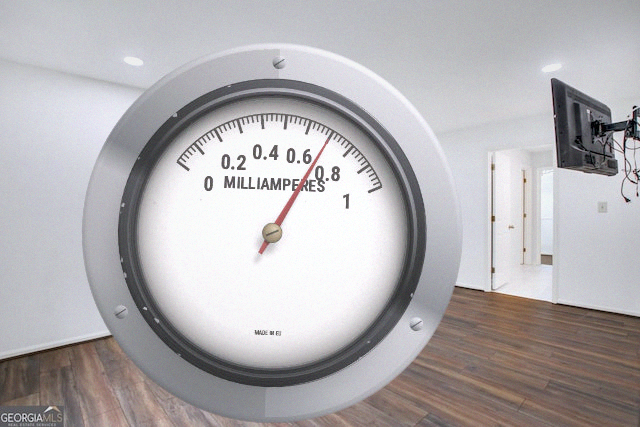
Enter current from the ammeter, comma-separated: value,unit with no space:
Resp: 0.7,mA
